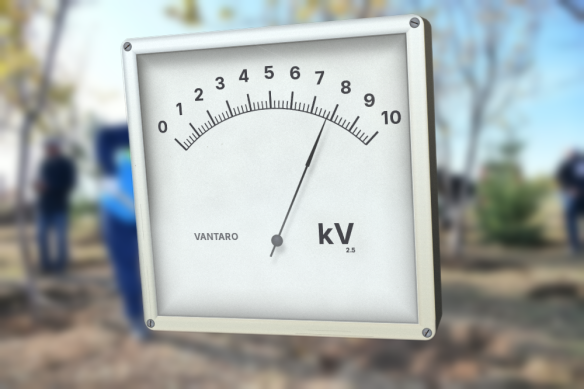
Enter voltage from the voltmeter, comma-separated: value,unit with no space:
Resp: 7.8,kV
